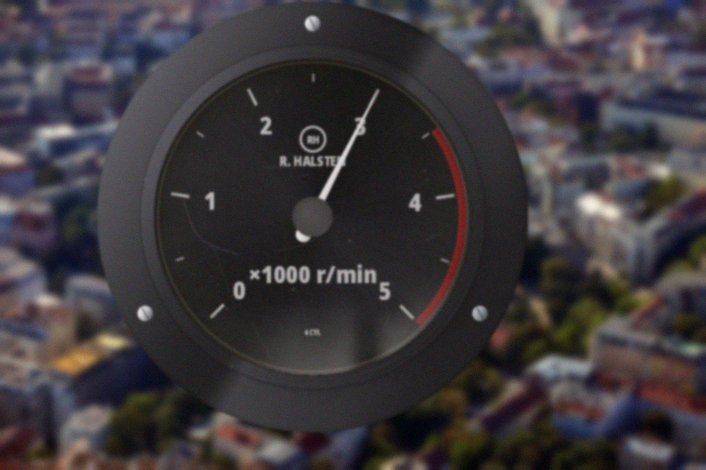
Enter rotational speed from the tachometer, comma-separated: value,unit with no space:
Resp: 3000,rpm
